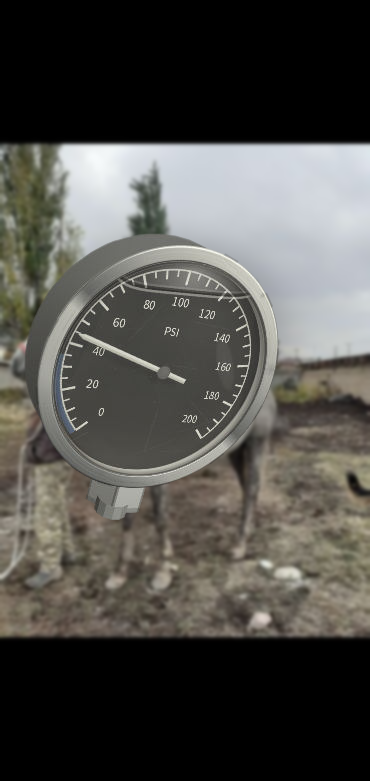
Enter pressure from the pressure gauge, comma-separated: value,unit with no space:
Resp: 45,psi
